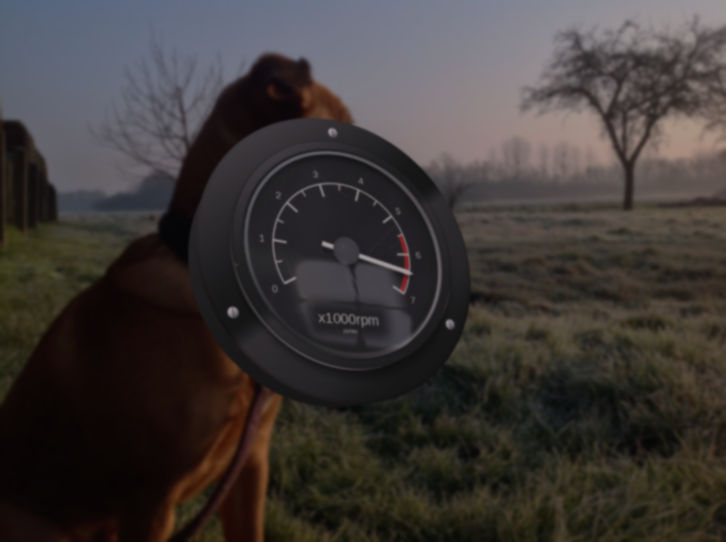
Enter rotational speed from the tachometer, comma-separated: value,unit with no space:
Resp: 6500,rpm
